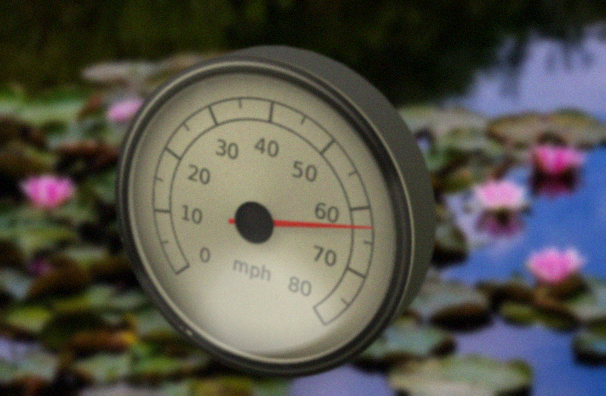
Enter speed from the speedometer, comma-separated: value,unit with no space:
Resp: 62.5,mph
